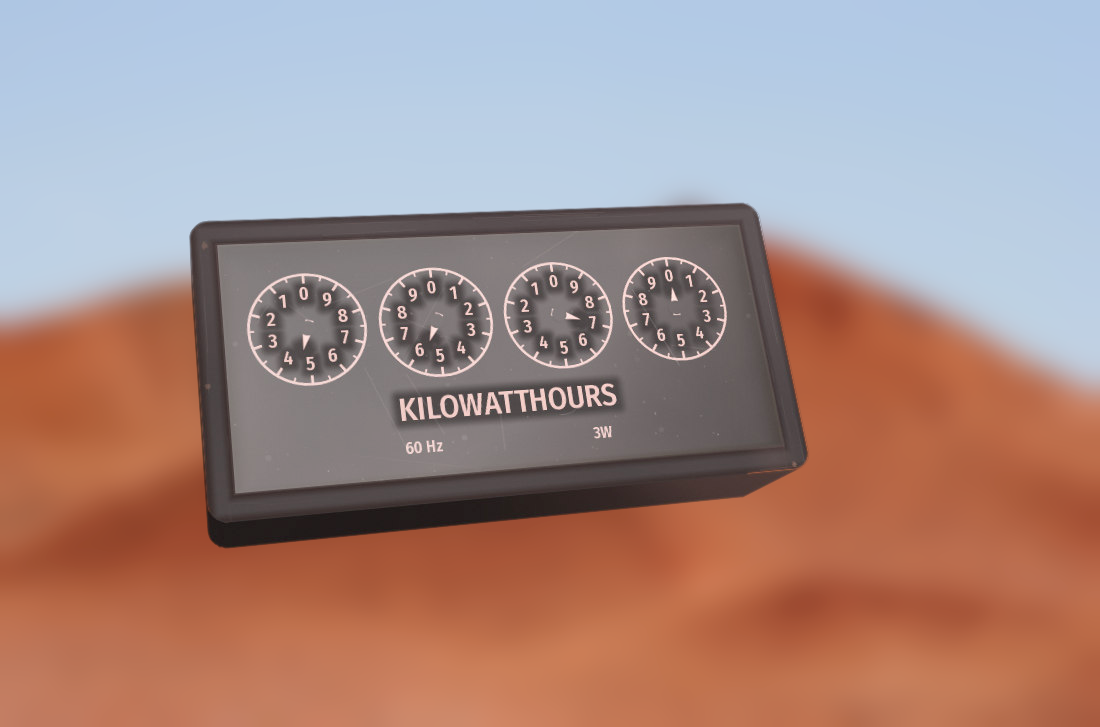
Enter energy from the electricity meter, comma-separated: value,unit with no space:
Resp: 4570,kWh
